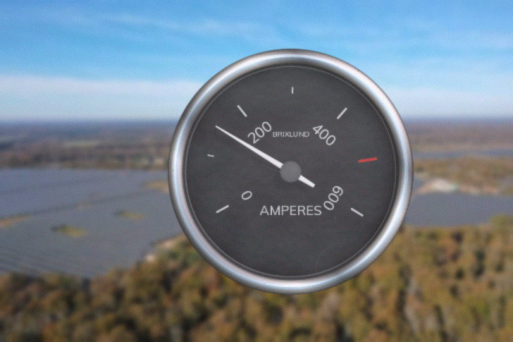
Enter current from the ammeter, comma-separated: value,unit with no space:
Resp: 150,A
